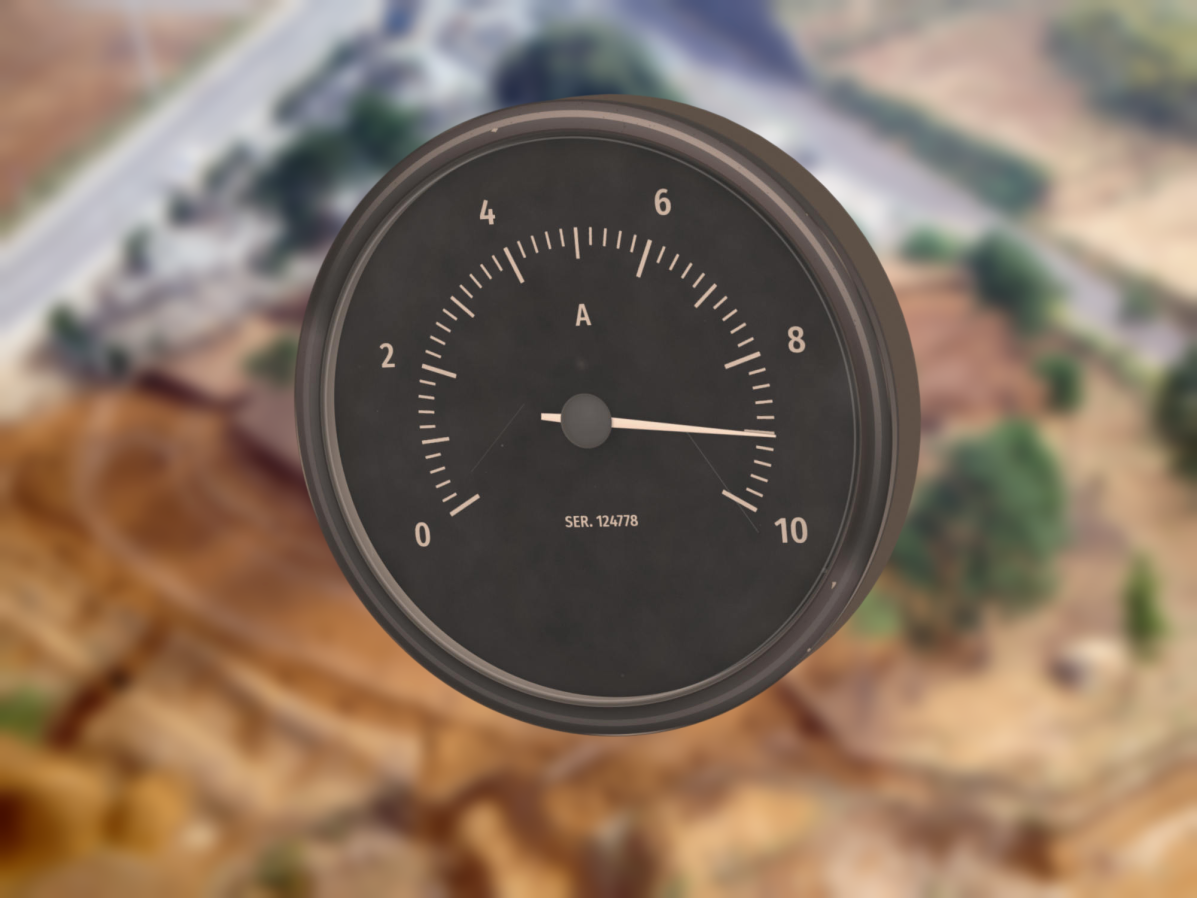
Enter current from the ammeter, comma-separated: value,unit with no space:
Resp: 9,A
